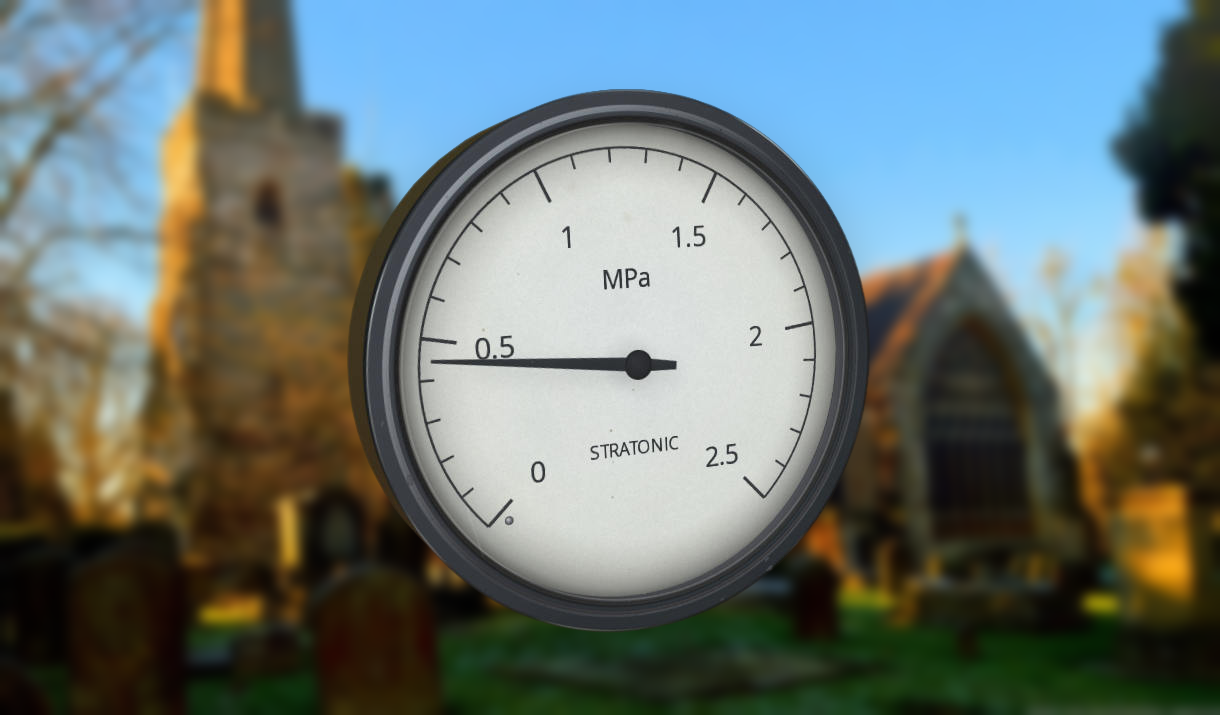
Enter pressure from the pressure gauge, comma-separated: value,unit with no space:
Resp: 0.45,MPa
